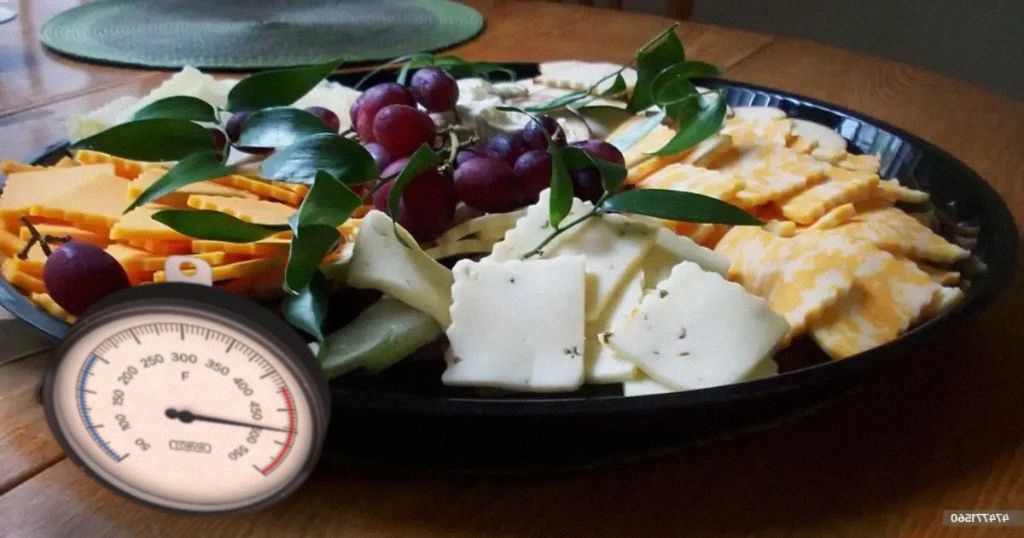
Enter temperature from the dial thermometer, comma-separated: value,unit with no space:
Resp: 475,°F
